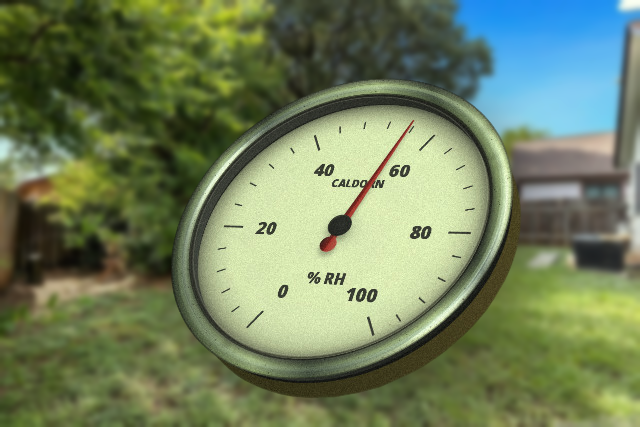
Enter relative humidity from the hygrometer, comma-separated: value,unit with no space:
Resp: 56,%
